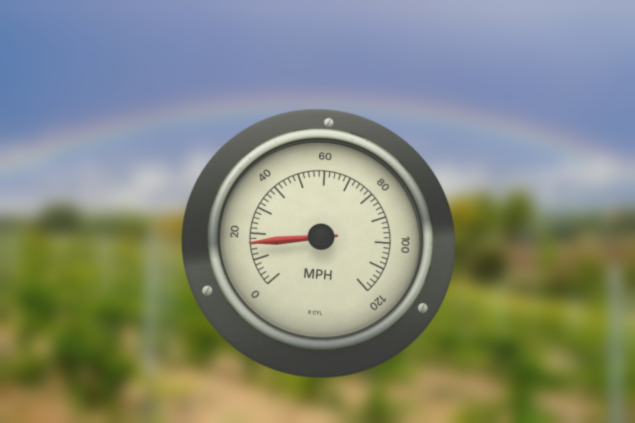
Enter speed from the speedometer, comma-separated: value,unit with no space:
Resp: 16,mph
